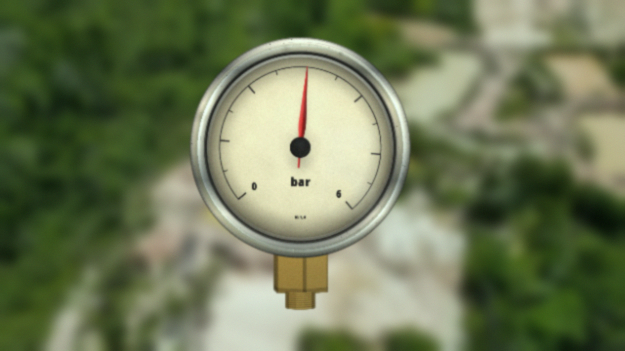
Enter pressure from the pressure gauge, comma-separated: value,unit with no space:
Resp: 3,bar
